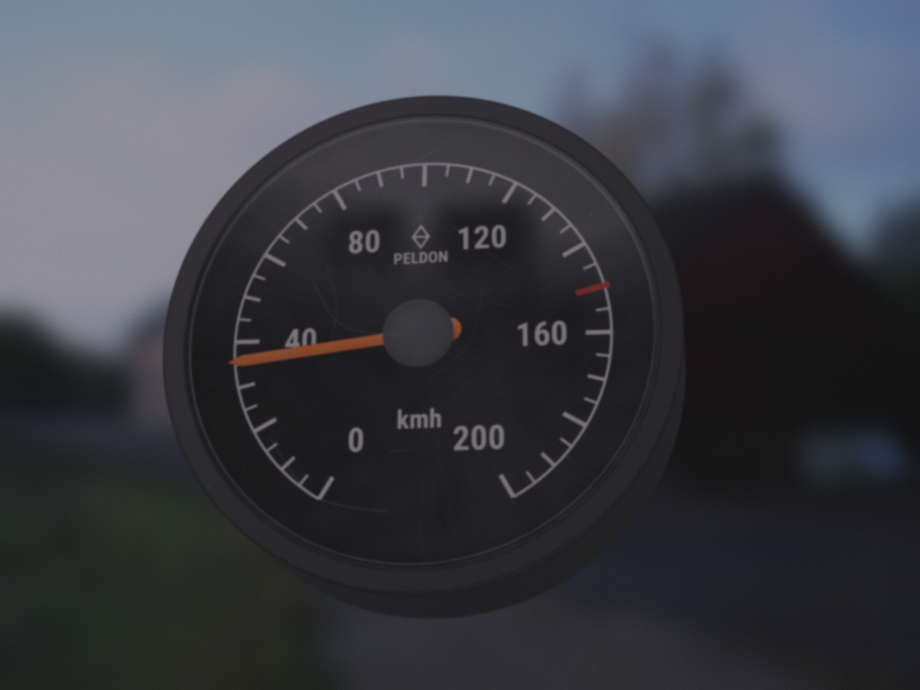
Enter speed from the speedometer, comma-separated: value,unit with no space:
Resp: 35,km/h
